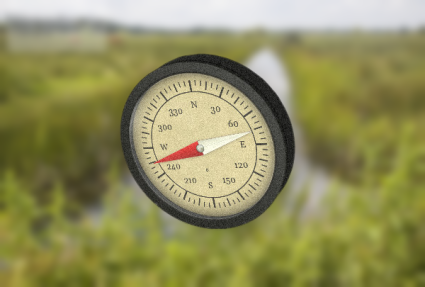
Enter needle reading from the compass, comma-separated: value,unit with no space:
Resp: 255,°
